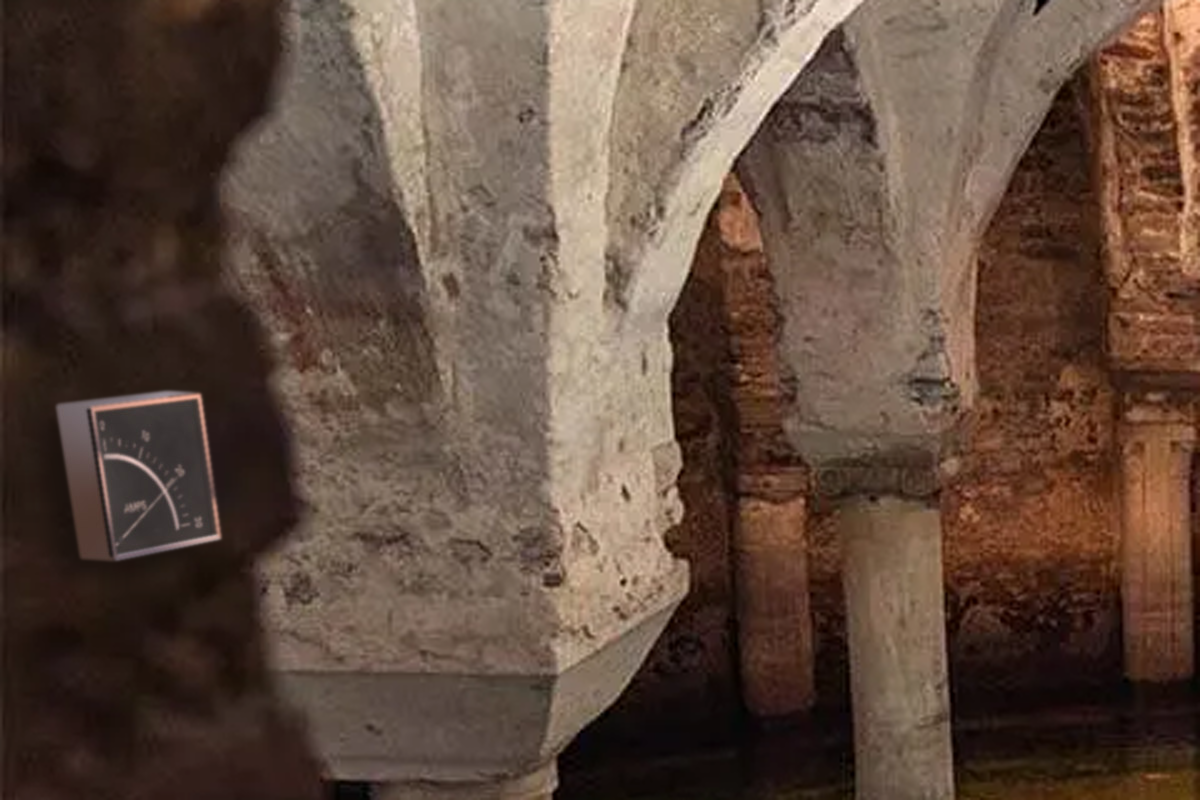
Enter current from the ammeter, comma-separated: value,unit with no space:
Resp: 20,A
